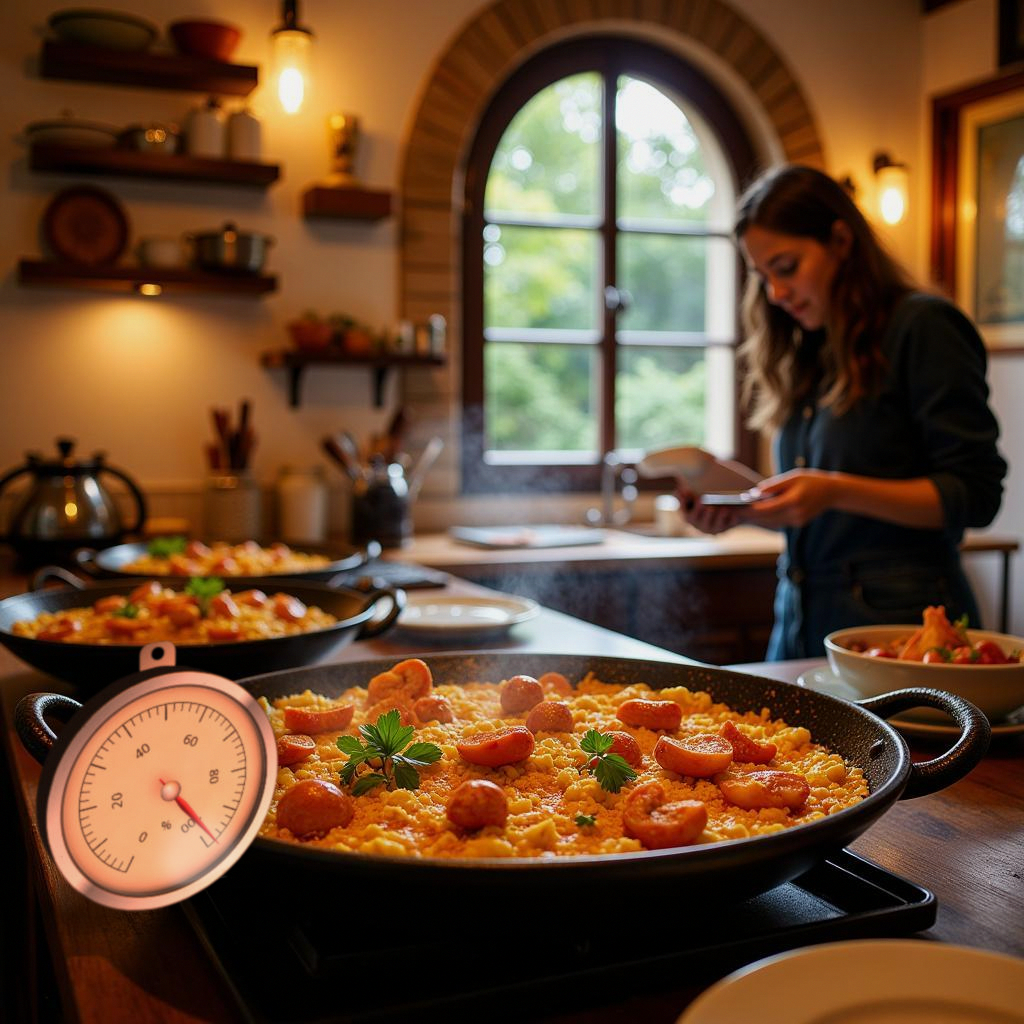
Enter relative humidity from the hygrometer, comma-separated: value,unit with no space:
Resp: 98,%
